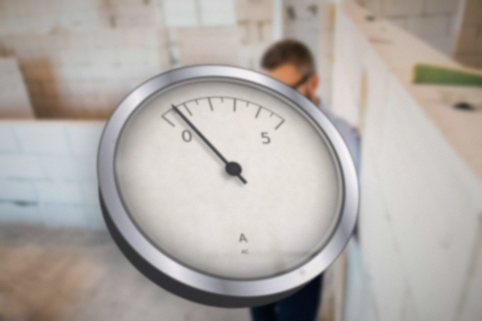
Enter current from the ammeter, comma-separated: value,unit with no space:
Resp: 0.5,A
